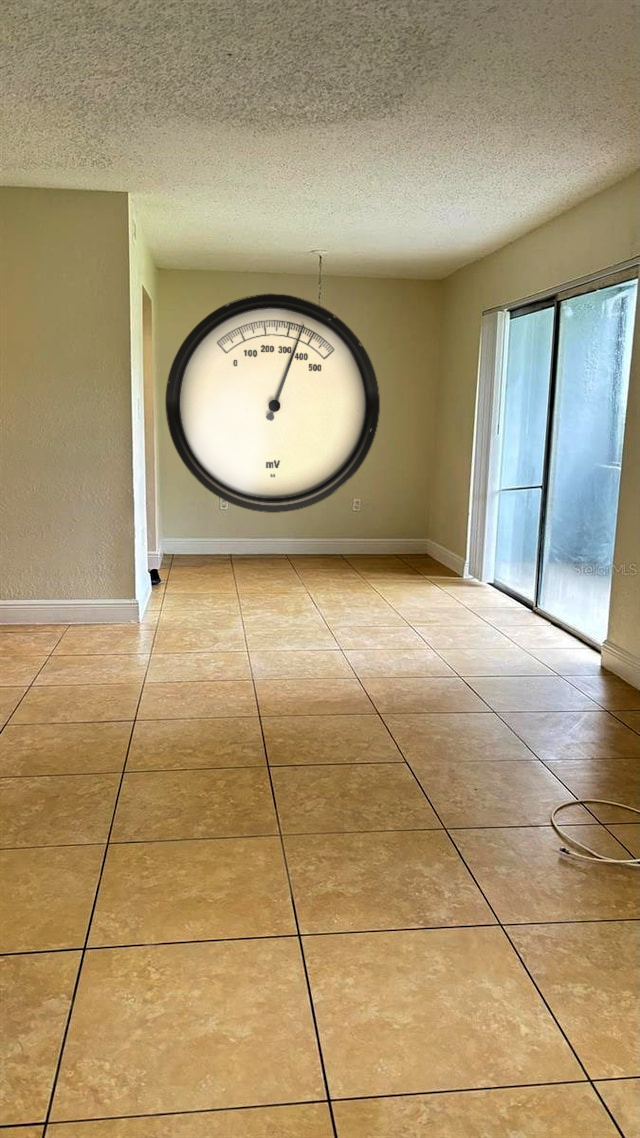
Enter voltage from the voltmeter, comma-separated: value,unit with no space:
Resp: 350,mV
